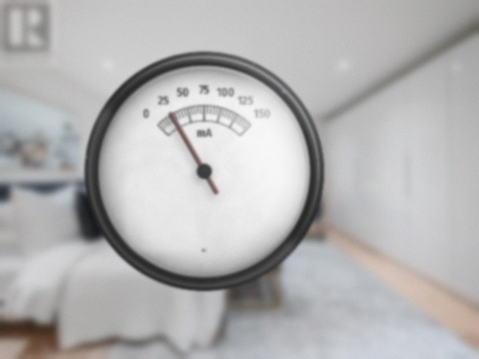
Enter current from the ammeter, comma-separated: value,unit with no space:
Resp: 25,mA
